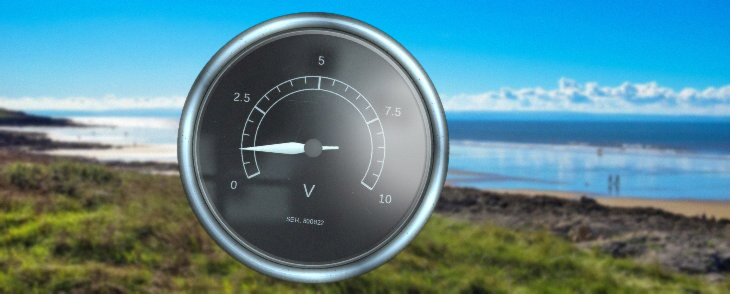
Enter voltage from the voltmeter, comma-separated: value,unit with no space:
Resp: 1,V
